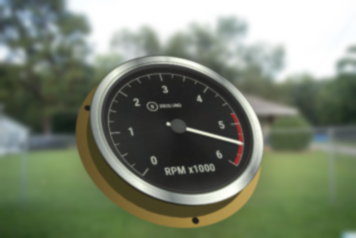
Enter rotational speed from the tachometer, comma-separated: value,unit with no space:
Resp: 5500,rpm
